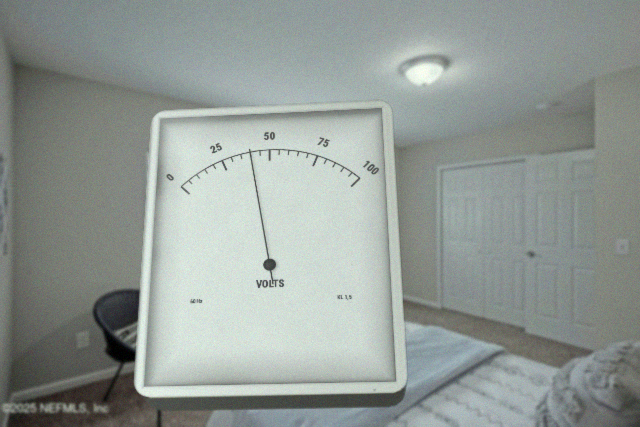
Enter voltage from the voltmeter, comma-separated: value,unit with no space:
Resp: 40,V
